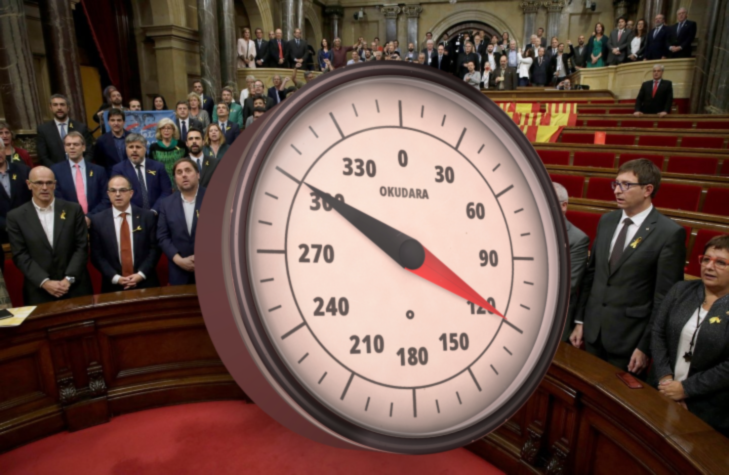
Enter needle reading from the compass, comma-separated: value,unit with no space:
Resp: 120,°
